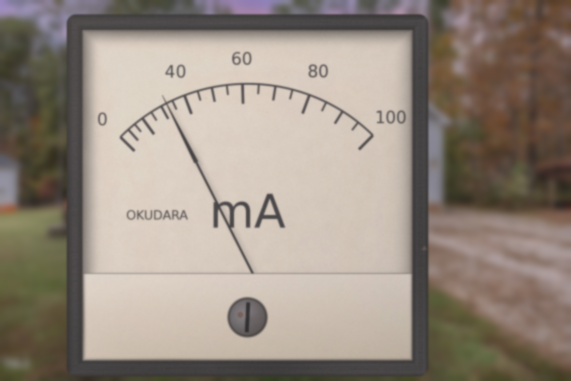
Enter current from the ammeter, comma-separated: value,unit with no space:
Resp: 32.5,mA
